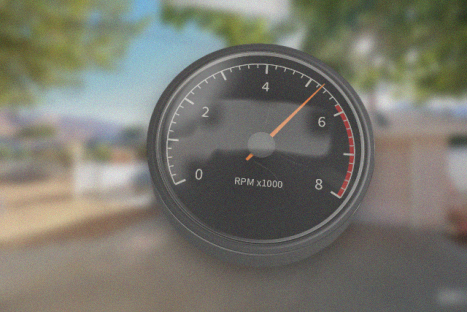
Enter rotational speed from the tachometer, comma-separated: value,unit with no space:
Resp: 5300,rpm
